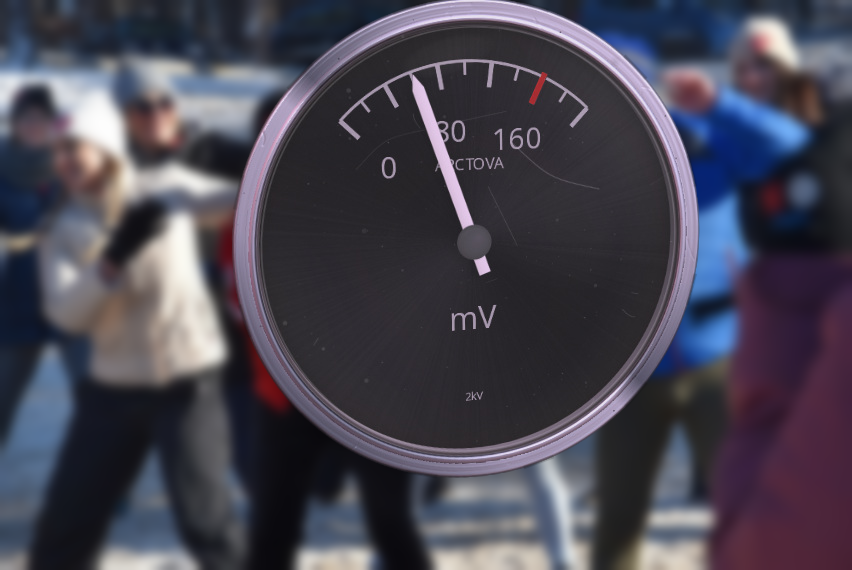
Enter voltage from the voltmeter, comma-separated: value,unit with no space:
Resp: 60,mV
